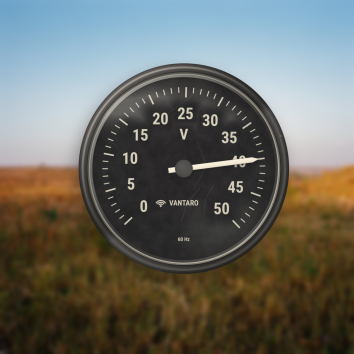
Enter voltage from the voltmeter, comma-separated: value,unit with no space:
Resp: 40,V
